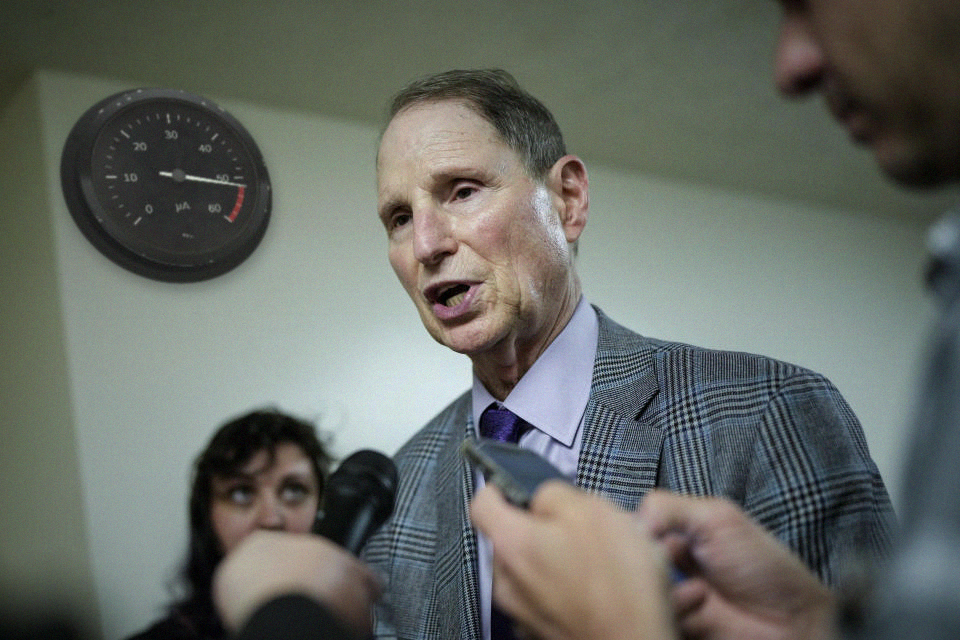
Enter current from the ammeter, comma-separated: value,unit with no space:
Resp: 52,µA
